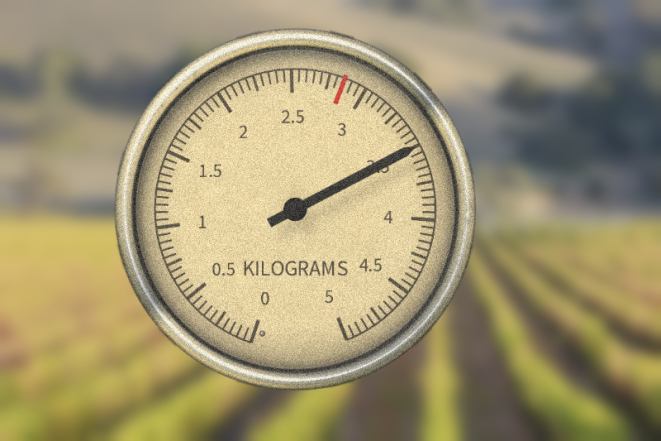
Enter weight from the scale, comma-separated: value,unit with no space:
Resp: 3.5,kg
